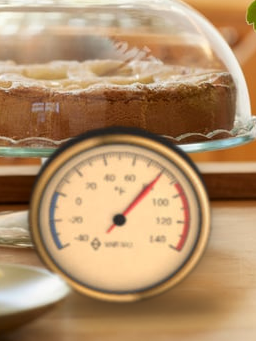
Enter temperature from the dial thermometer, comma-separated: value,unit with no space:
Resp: 80,°F
